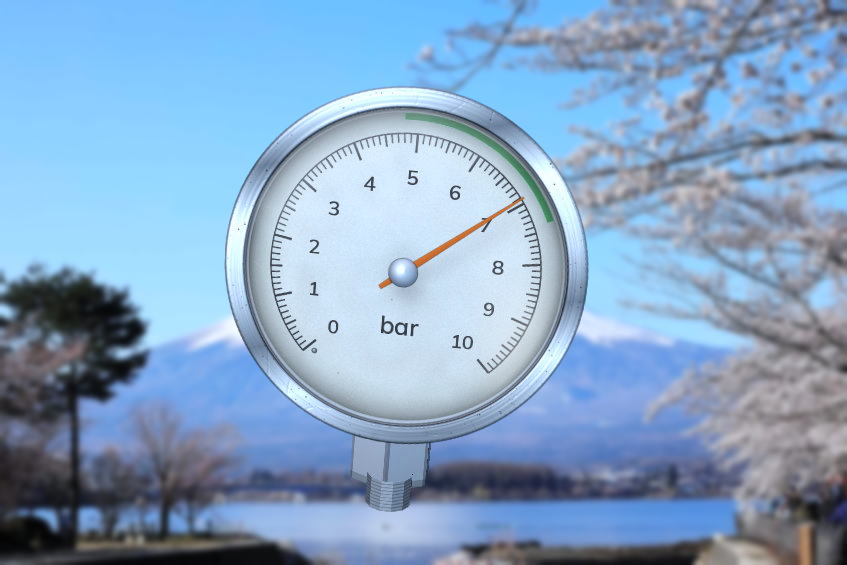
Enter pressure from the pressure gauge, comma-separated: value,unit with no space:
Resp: 6.9,bar
